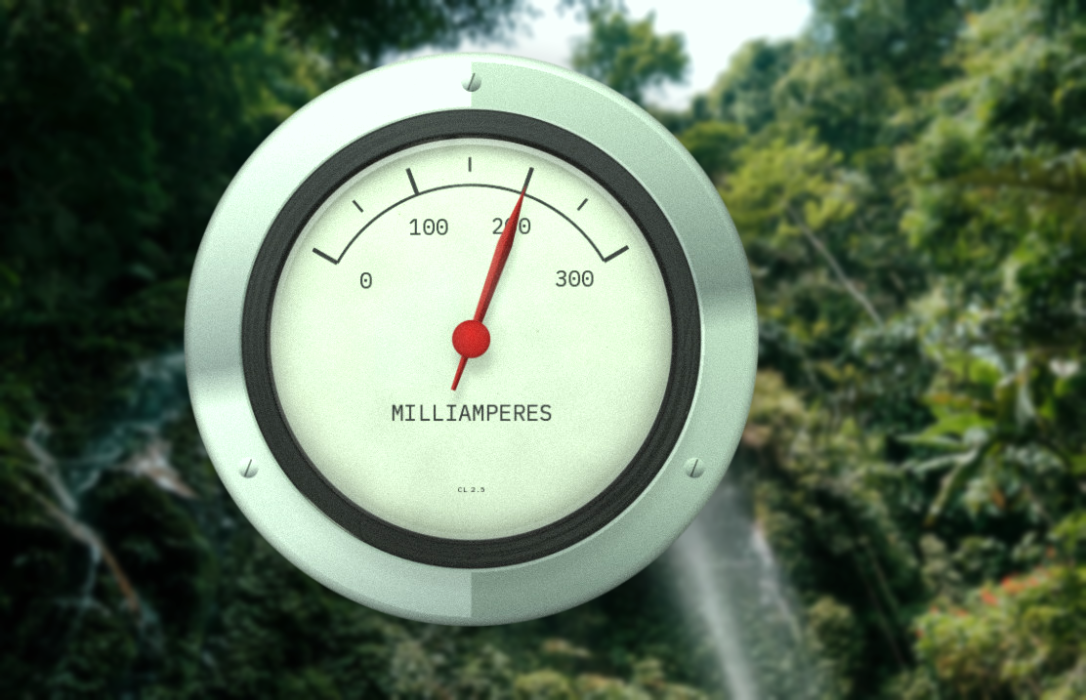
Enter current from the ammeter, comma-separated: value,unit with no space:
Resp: 200,mA
